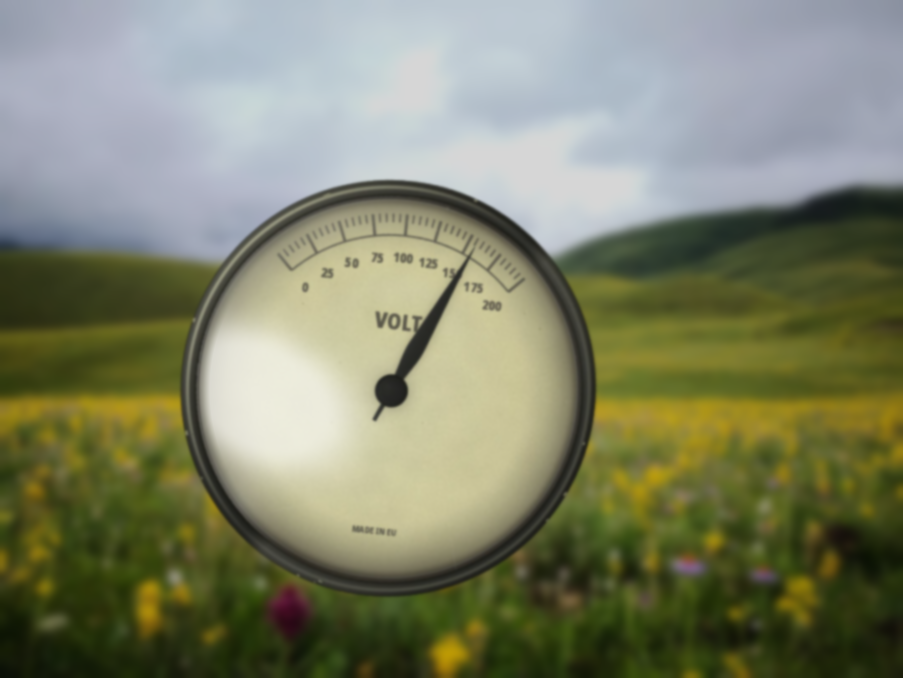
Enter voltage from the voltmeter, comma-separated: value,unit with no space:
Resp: 155,V
